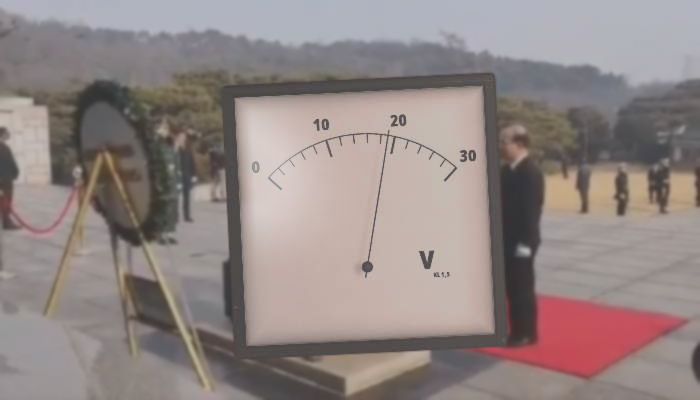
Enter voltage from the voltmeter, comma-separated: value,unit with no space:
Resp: 19,V
